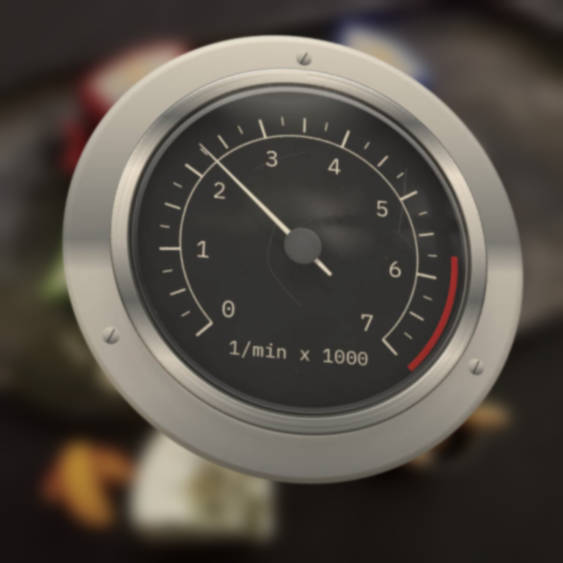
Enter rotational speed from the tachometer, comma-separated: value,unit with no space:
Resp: 2250,rpm
